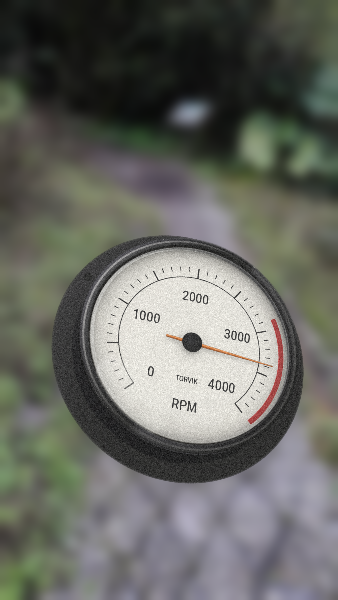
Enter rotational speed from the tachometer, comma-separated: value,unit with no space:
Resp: 3400,rpm
